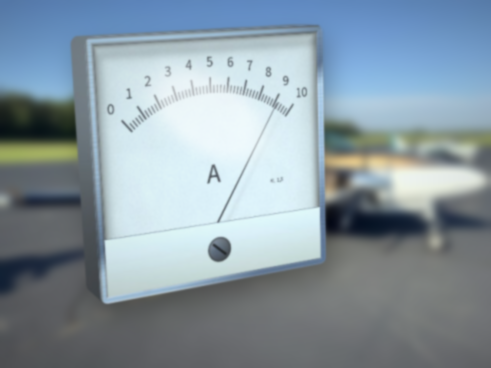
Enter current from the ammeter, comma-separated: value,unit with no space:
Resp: 9,A
